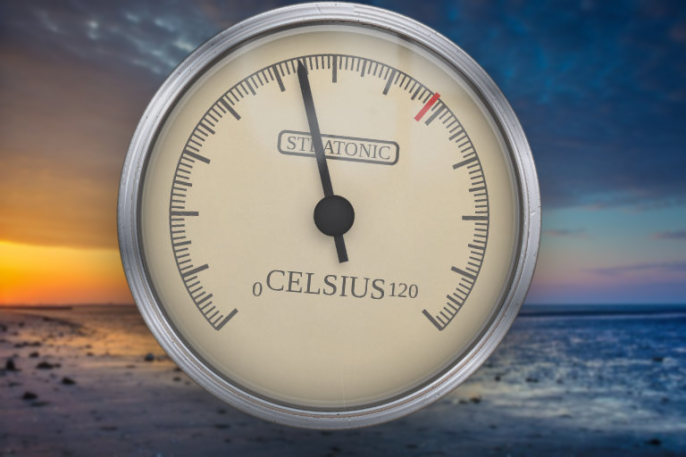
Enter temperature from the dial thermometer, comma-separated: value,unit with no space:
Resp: 54,°C
